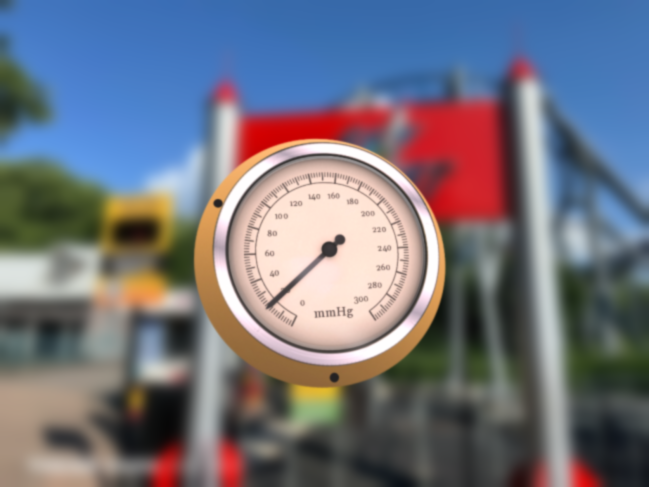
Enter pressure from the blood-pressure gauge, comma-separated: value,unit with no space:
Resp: 20,mmHg
